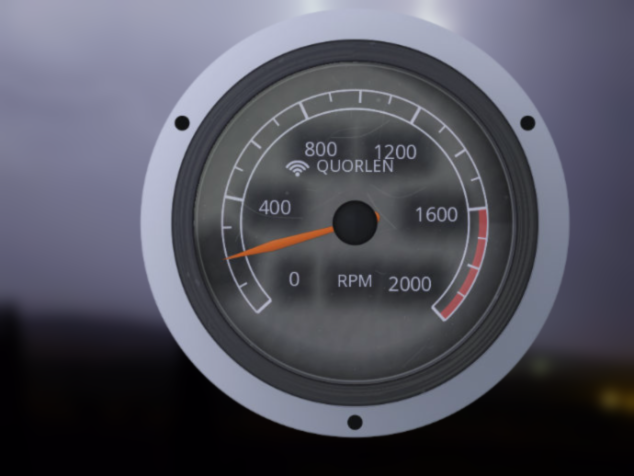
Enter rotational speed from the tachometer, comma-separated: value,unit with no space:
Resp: 200,rpm
